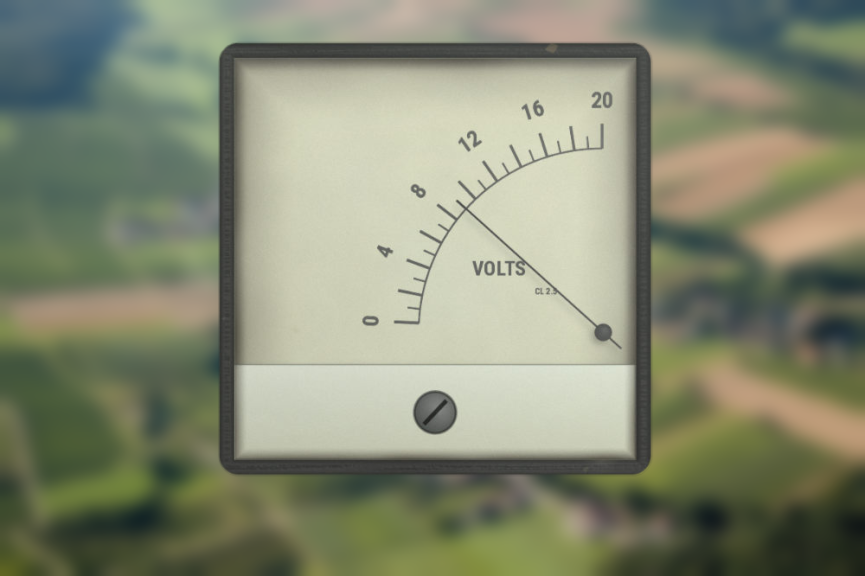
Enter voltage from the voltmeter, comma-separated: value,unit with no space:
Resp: 9,V
